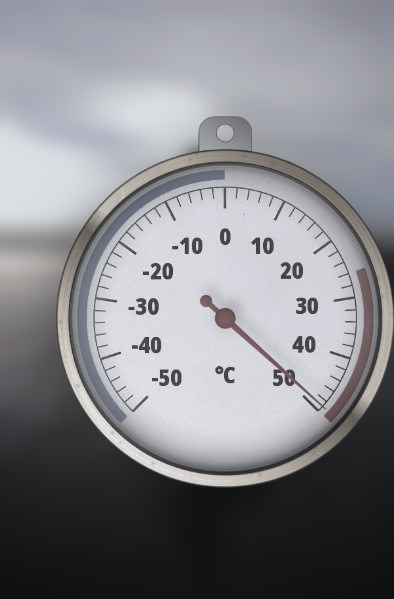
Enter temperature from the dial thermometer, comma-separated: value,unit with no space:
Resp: 49,°C
